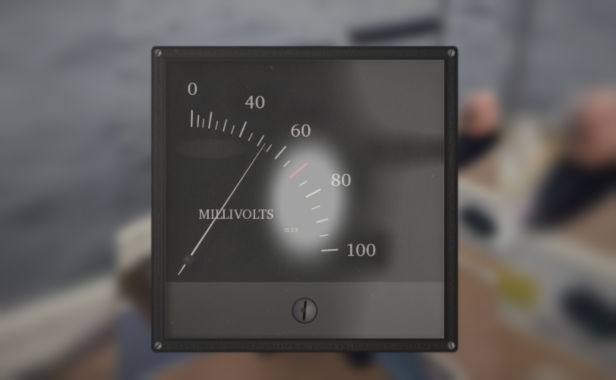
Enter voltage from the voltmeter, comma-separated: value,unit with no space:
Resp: 52.5,mV
